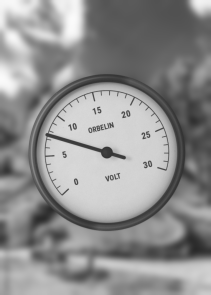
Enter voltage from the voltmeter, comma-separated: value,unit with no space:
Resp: 7.5,V
